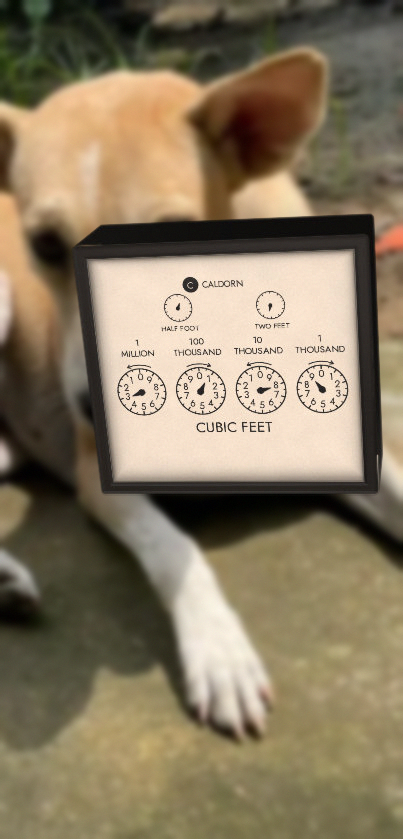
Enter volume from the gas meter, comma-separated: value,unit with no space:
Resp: 307900,ft³
